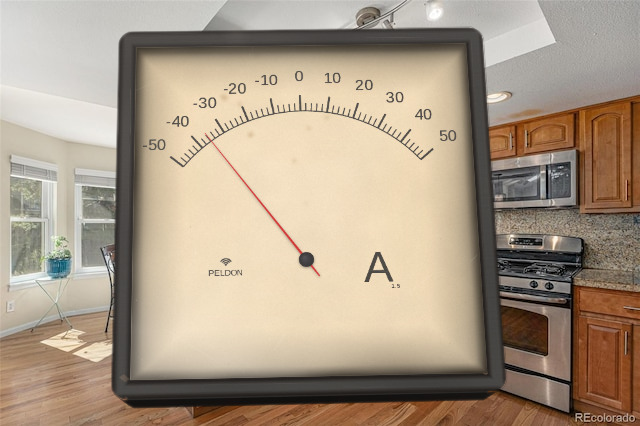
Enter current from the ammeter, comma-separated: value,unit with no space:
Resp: -36,A
